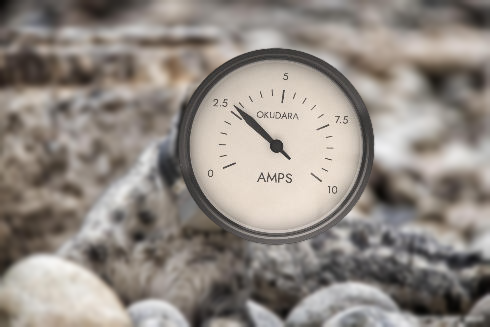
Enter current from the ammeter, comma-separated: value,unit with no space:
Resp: 2.75,A
